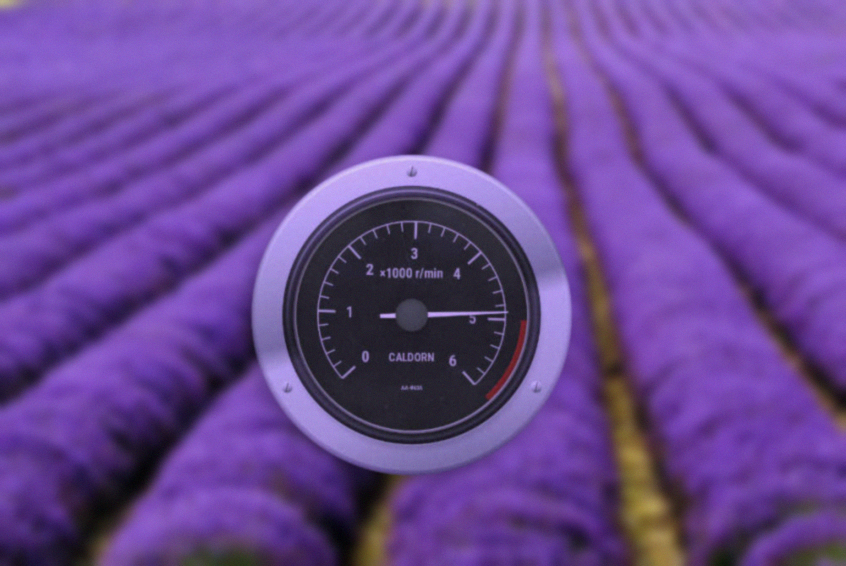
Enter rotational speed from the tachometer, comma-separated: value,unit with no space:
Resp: 4900,rpm
